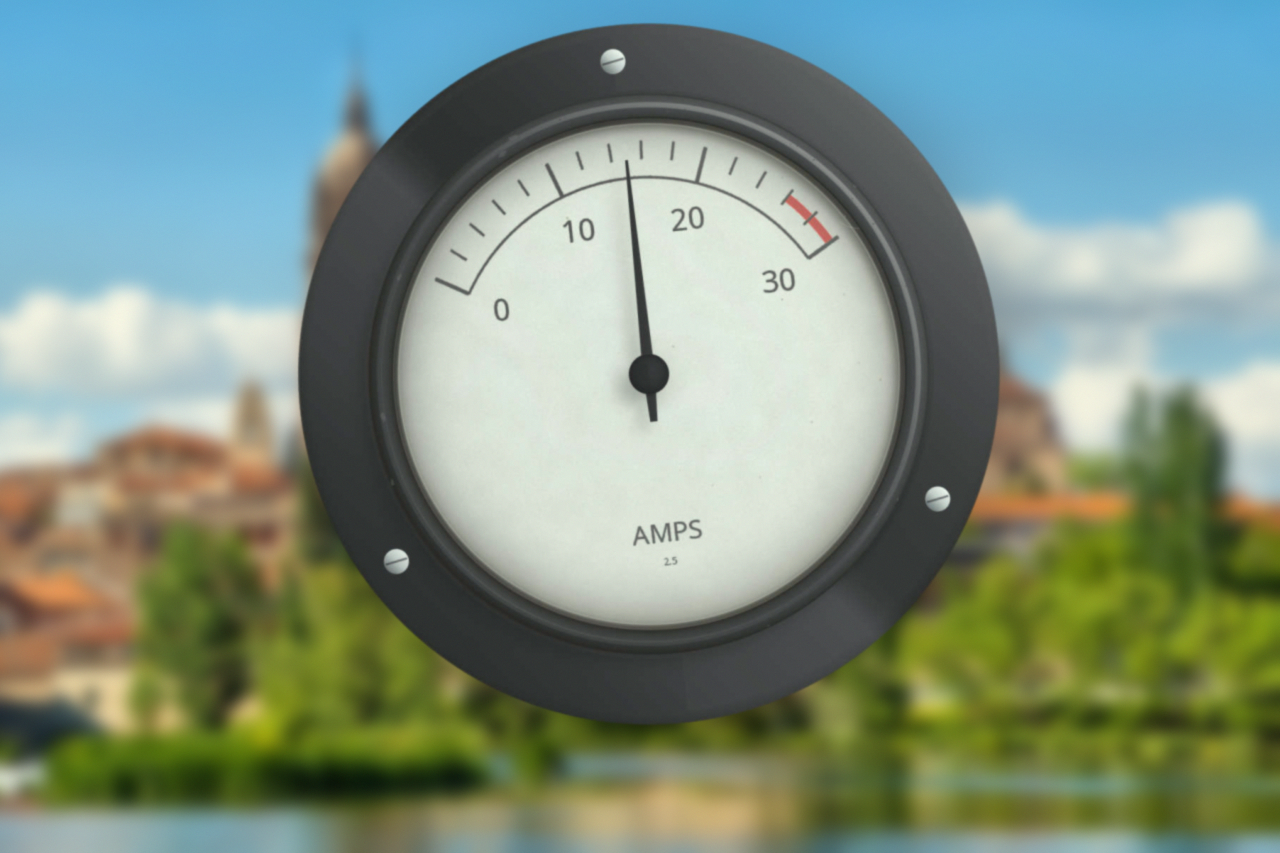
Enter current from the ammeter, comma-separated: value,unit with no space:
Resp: 15,A
